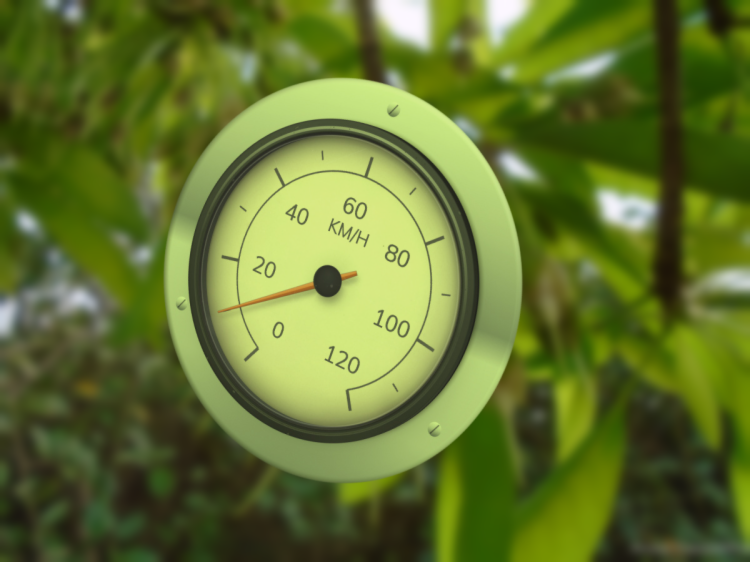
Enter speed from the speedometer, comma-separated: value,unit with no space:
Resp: 10,km/h
